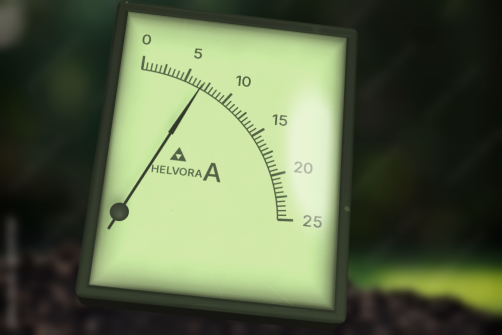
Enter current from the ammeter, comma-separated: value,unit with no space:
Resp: 7,A
